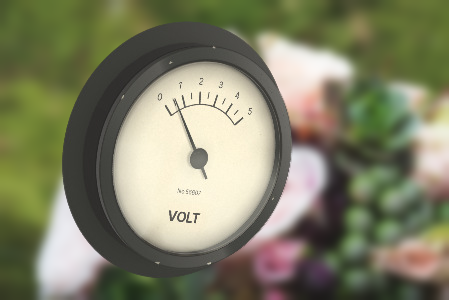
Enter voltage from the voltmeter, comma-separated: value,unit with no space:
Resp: 0.5,V
